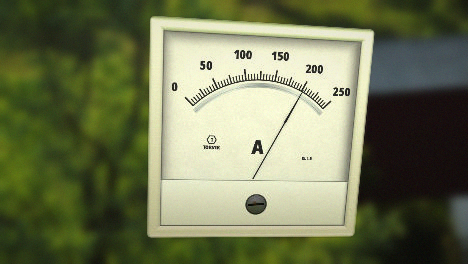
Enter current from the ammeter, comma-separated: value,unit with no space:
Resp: 200,A
